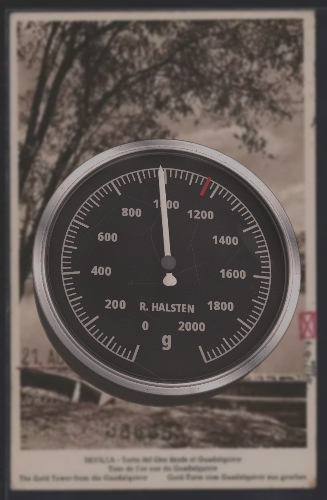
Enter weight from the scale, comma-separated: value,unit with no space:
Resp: 980,g
